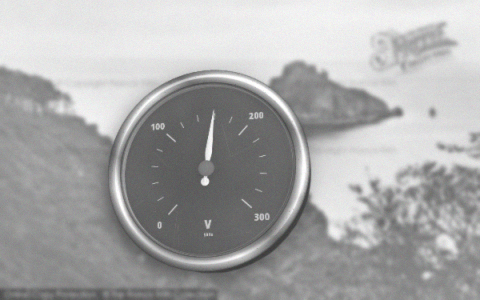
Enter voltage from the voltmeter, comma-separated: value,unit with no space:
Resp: 160,V
